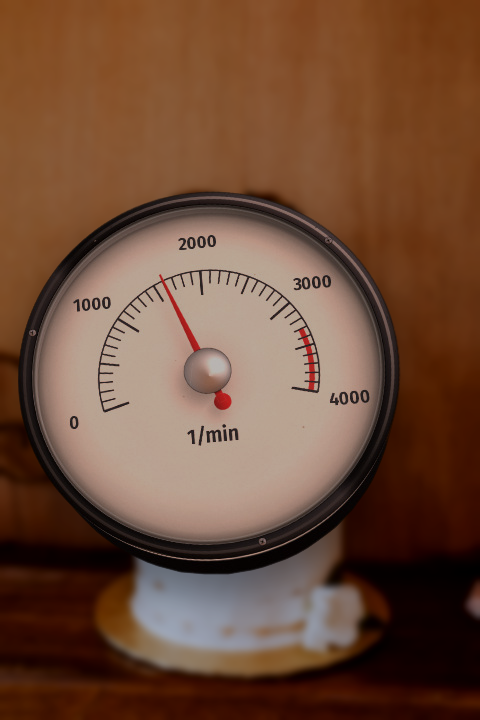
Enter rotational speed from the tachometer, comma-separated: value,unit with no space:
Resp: 1600,rpm
